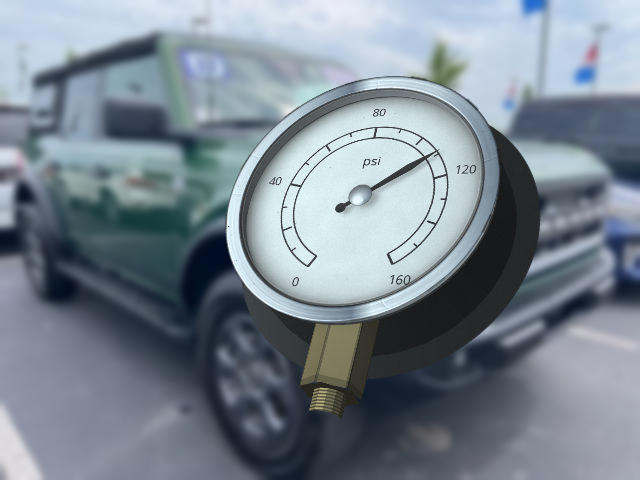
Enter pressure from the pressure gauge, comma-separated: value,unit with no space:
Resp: 110,psi
